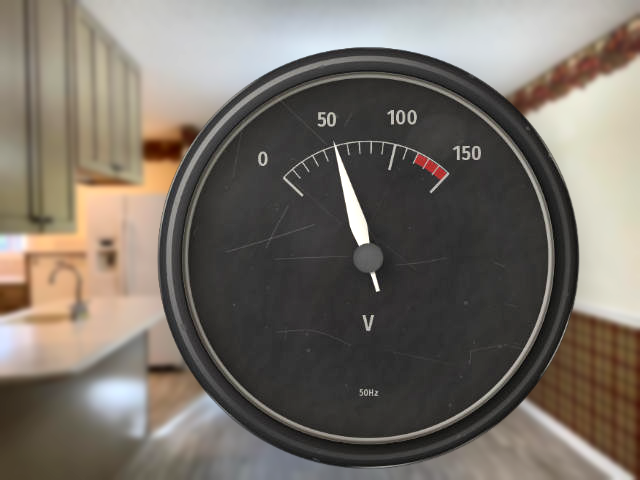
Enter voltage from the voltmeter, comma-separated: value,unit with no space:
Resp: 50,V
